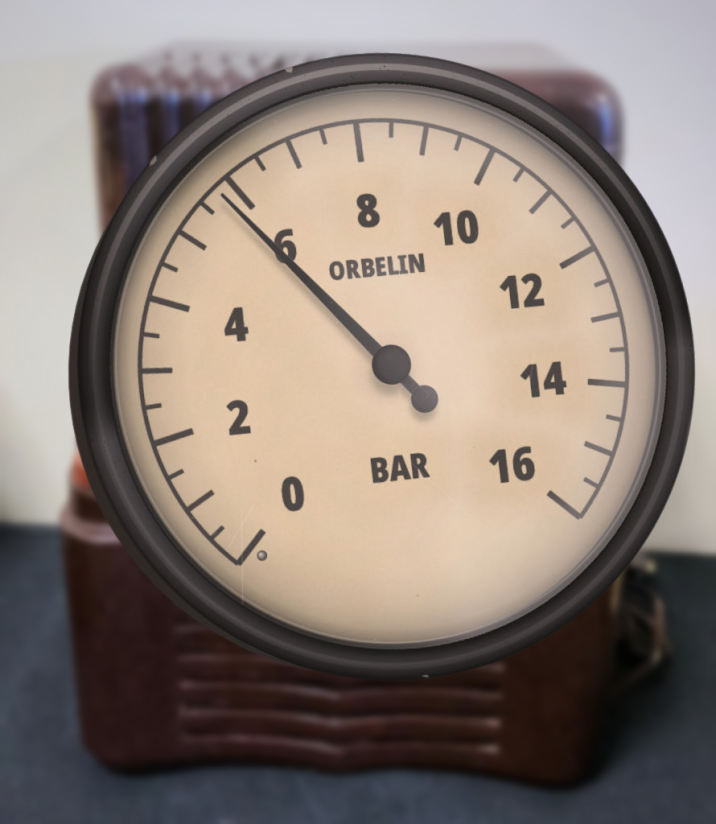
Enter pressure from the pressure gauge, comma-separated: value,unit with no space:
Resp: 5.75,bar
